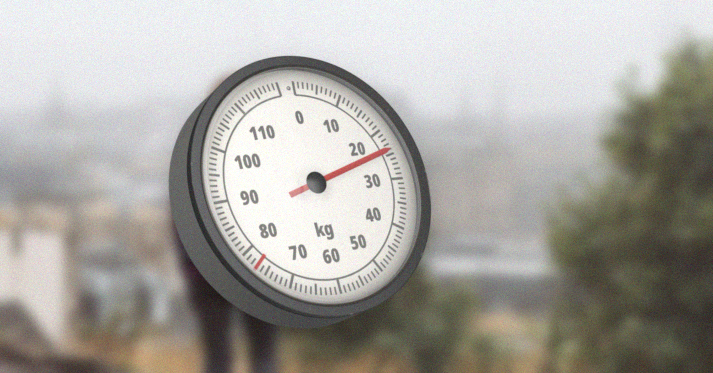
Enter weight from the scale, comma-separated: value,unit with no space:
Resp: 24,kg
